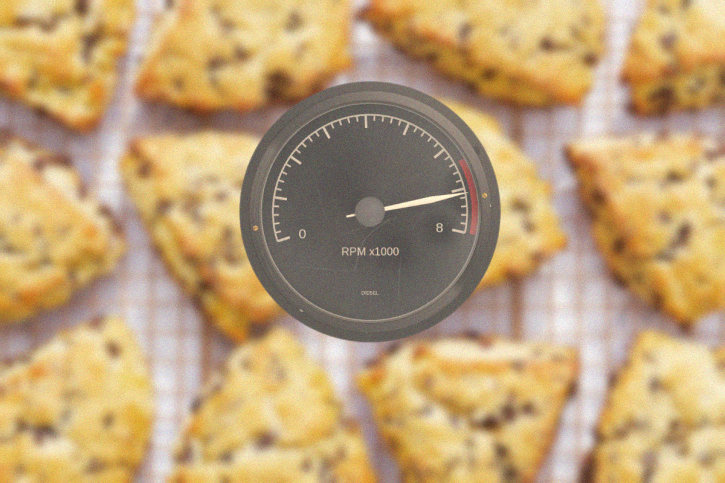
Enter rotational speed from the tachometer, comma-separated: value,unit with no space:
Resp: 7100,rpm
